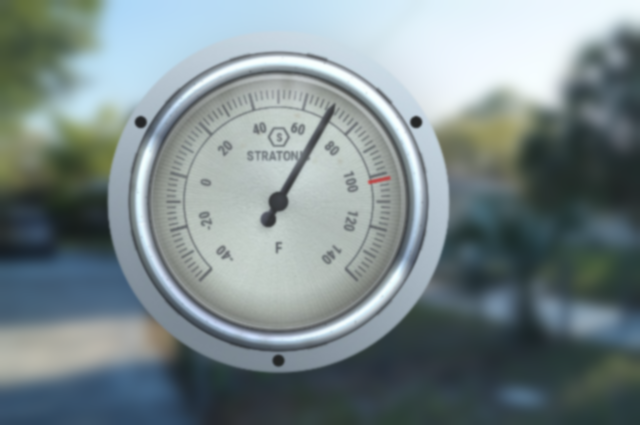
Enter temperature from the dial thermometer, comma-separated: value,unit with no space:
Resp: 70,°F
